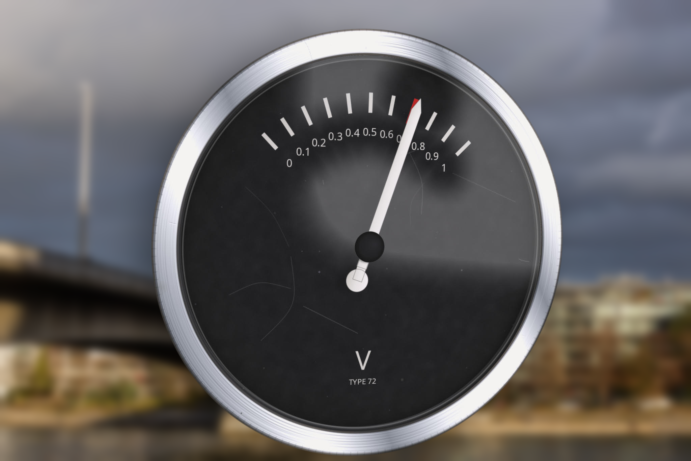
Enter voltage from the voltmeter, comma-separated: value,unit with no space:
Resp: 0.7,V
